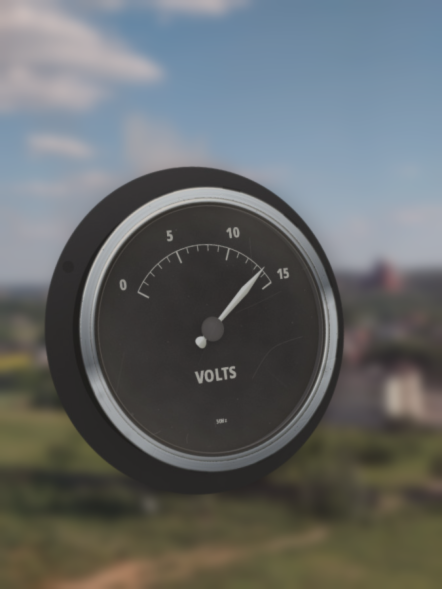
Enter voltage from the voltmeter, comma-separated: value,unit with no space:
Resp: 13.5,V
